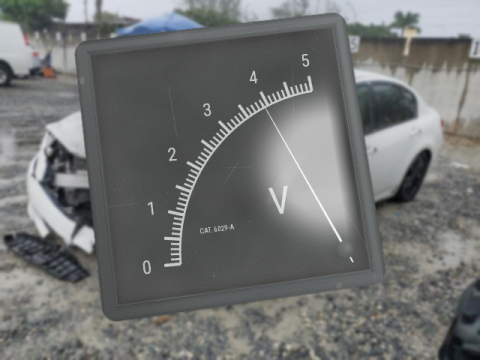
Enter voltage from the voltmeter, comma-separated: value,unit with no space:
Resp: 3.9,V
